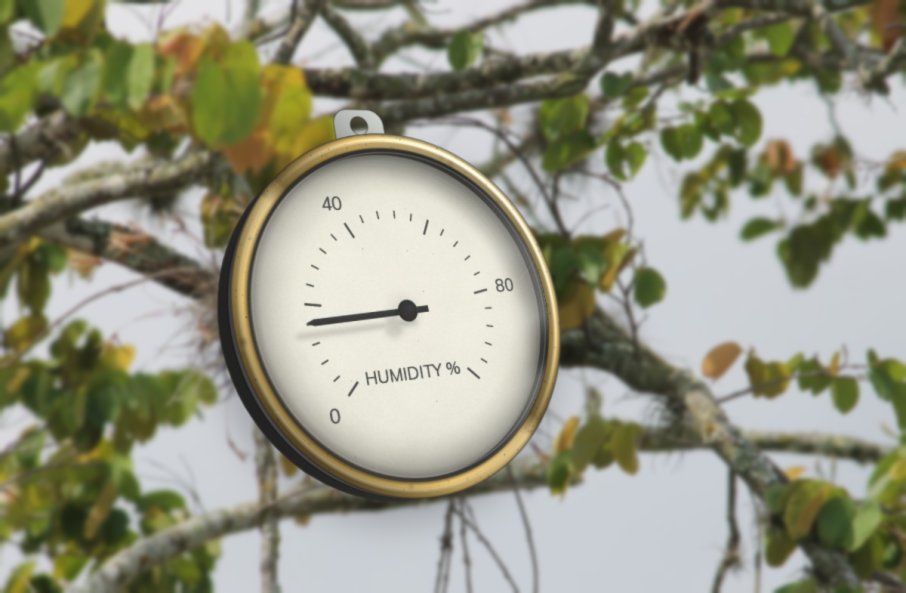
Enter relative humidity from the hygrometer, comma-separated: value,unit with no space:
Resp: 16,%
